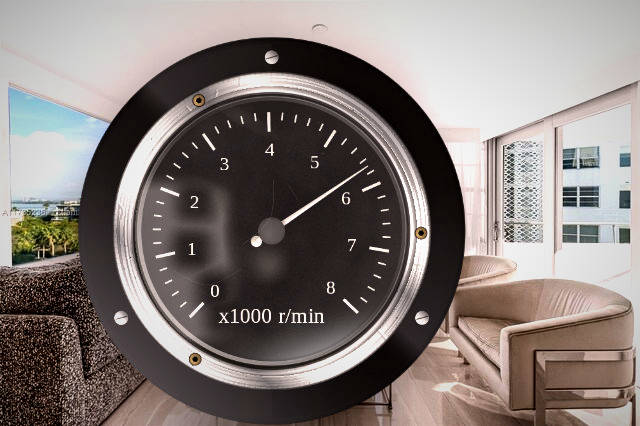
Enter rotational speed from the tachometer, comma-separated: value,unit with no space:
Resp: 5700,rpm
